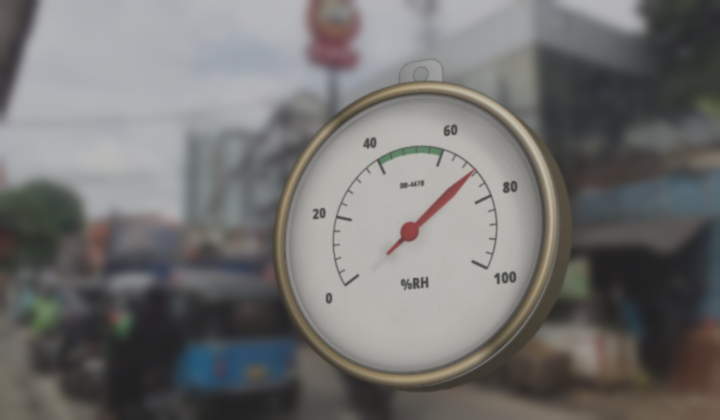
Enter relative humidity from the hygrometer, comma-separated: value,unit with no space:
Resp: 72,%
